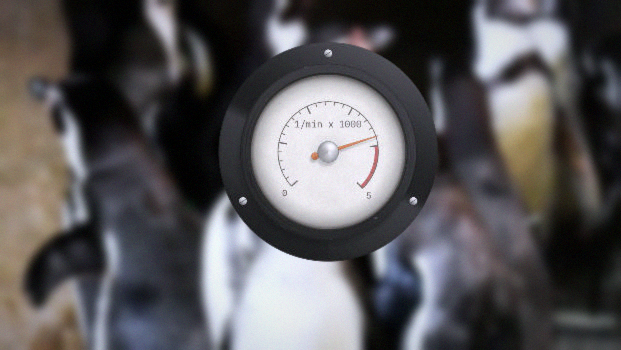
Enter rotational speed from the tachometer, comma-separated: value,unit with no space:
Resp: 3800,rpm
